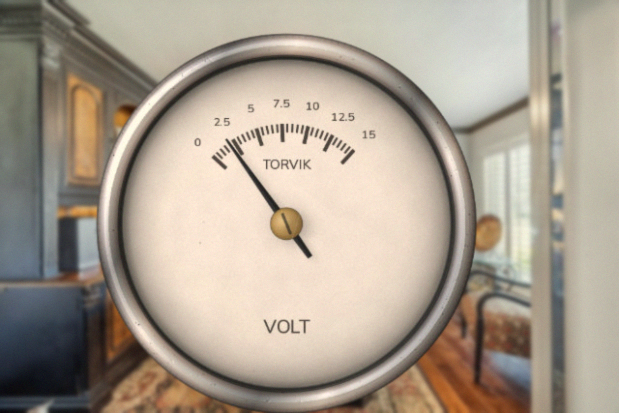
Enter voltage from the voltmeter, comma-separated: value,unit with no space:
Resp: 2,V
